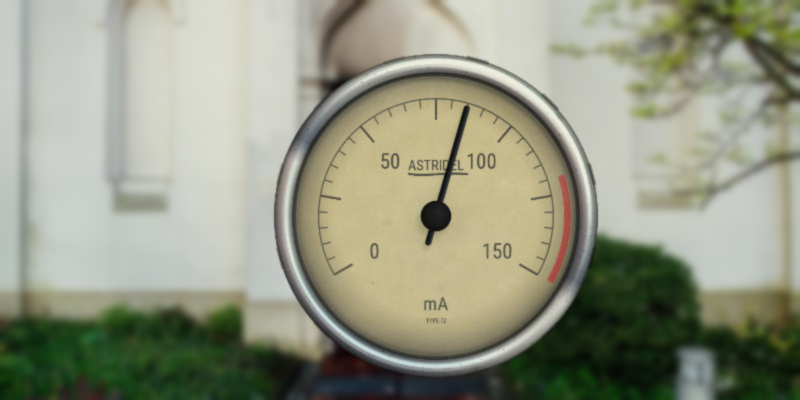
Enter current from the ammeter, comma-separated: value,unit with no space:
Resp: 85,mA
